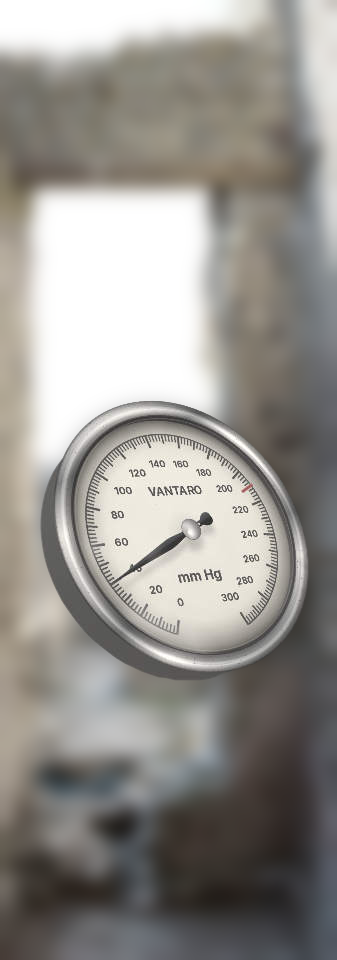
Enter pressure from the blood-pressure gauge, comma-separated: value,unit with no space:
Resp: 40,mmHg
